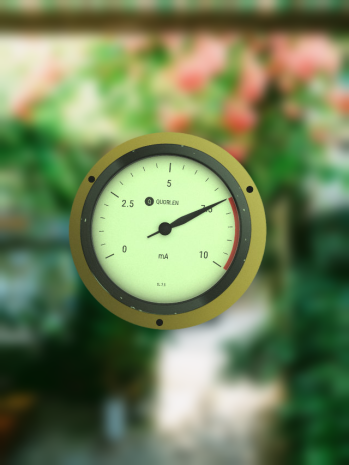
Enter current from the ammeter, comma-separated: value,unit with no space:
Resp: 7.5,mA
